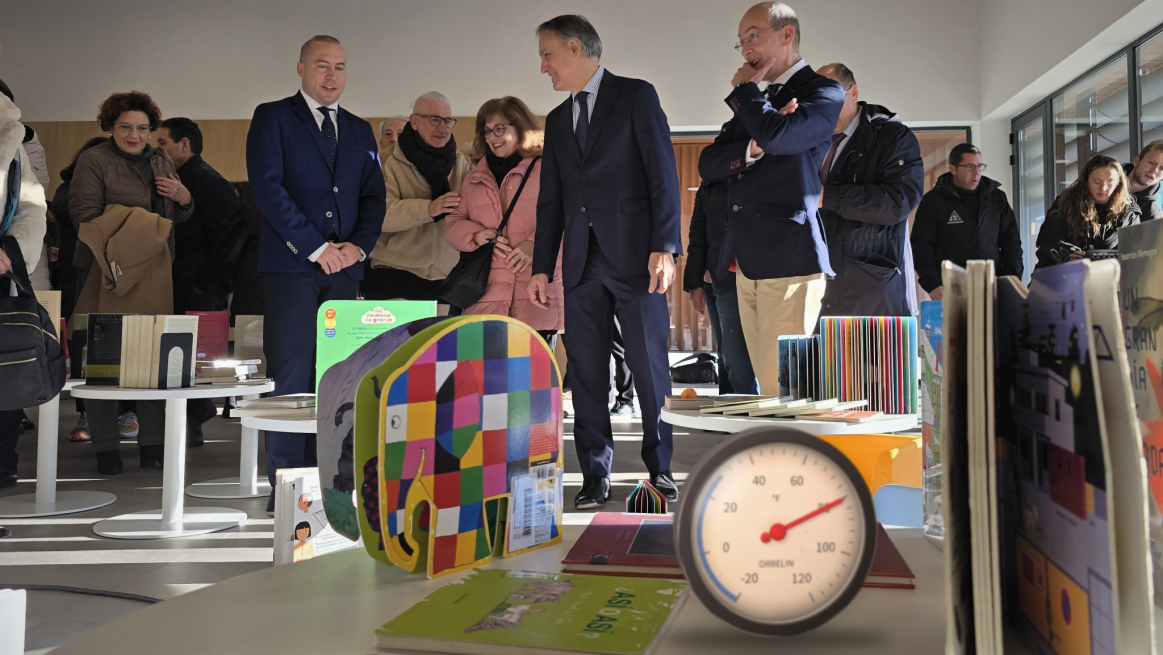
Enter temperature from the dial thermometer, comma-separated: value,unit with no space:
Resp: 80,°F
